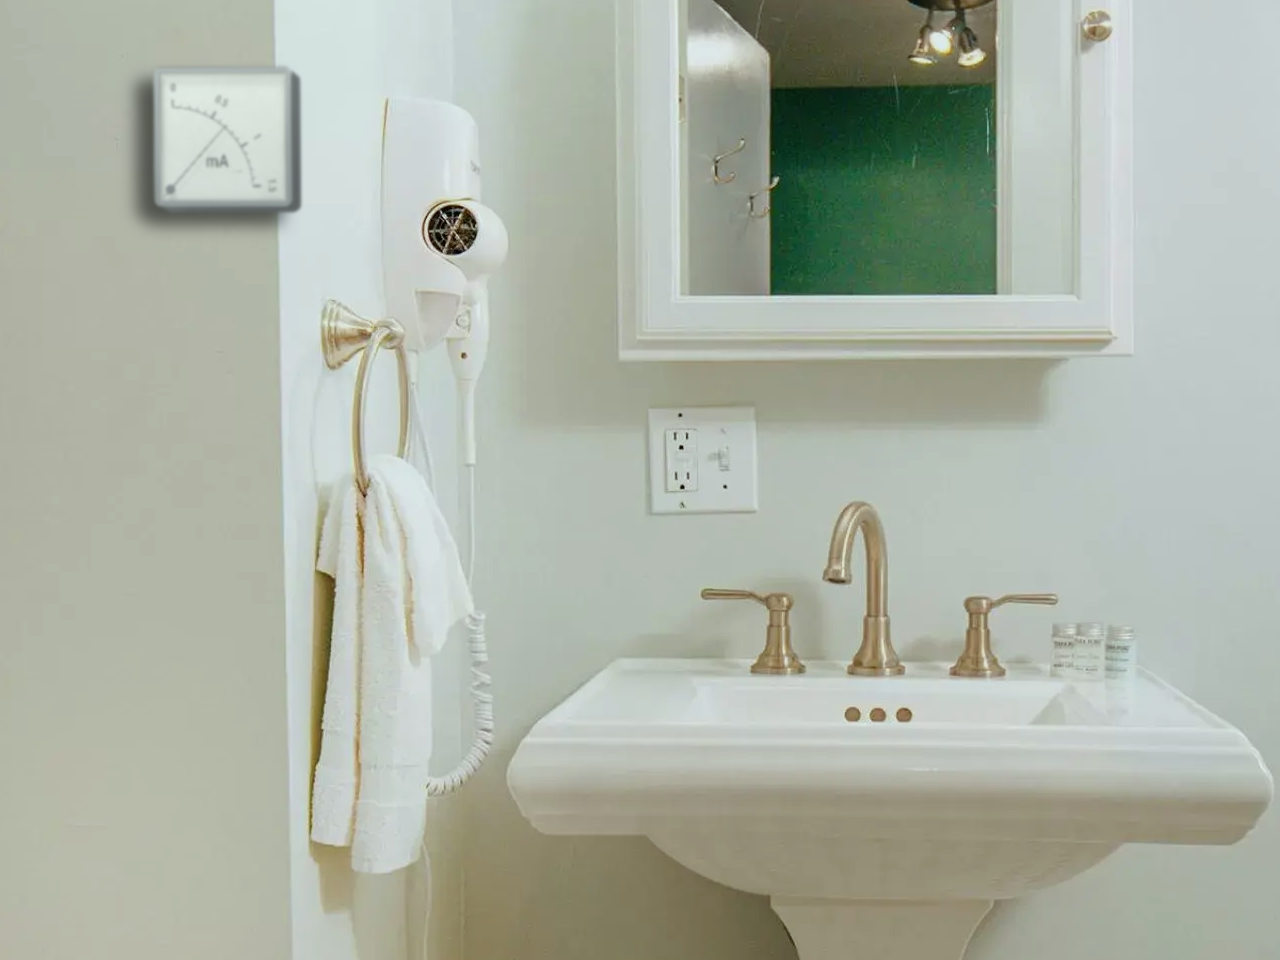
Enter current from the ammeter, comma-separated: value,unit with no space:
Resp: 0.7,mA
